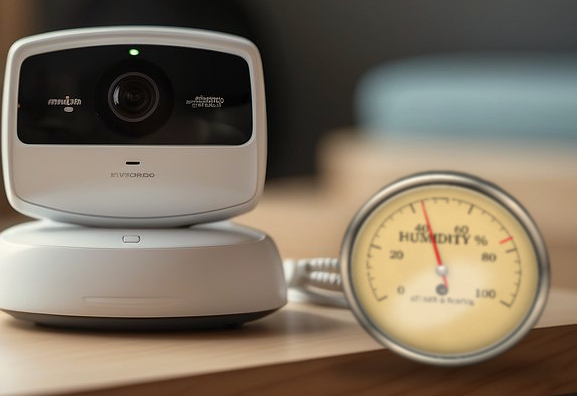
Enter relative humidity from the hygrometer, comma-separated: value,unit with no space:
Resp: 44,%
